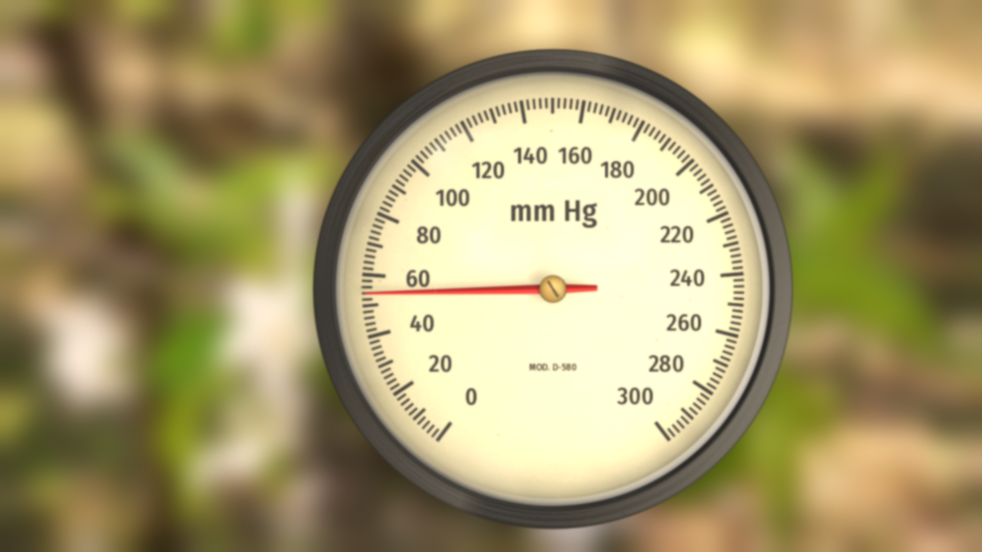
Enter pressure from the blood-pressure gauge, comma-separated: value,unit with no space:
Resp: 54,mmHg
